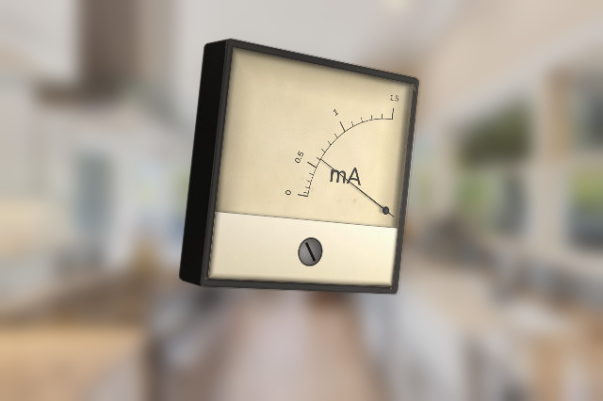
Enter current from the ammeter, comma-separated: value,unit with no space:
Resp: 0.6,mA
